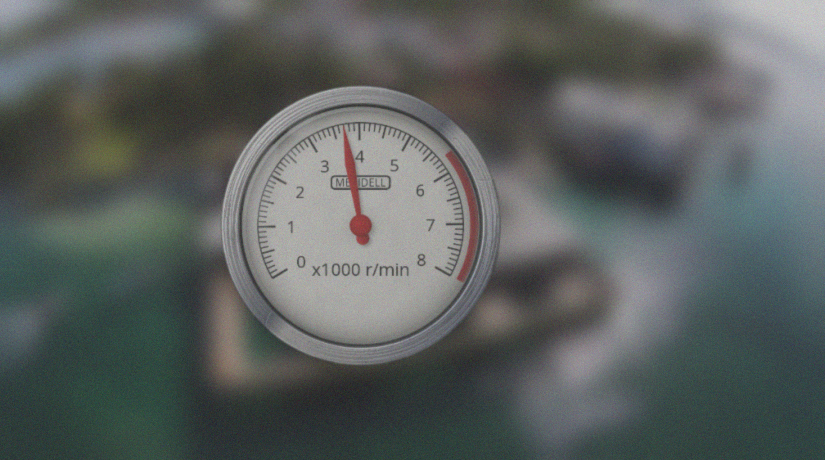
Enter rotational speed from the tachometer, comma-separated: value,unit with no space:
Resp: 3700,rpm
